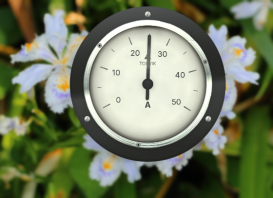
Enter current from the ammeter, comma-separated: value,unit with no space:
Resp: 25,A
